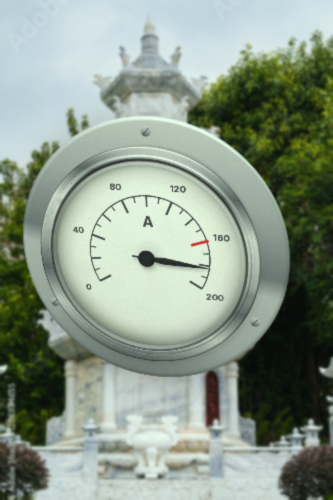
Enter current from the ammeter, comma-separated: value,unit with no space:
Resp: 180,A
